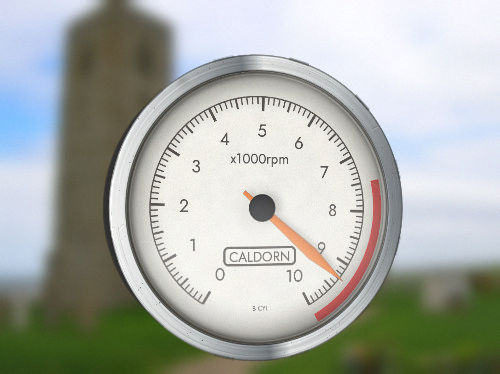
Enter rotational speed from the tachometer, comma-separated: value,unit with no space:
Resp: 9300,rpm
